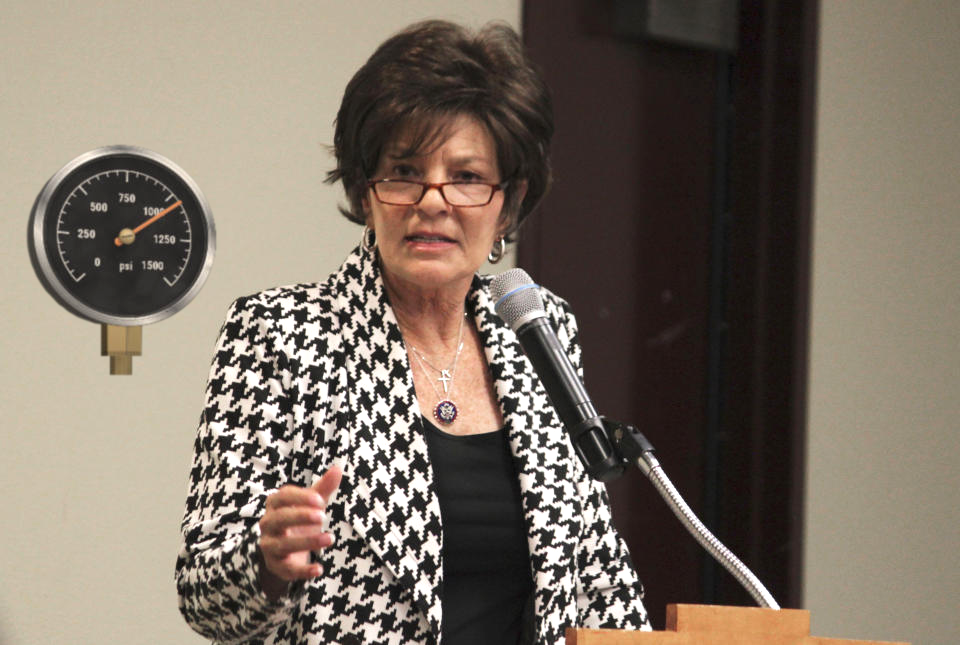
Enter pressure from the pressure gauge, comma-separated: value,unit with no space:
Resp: 1050,psi
